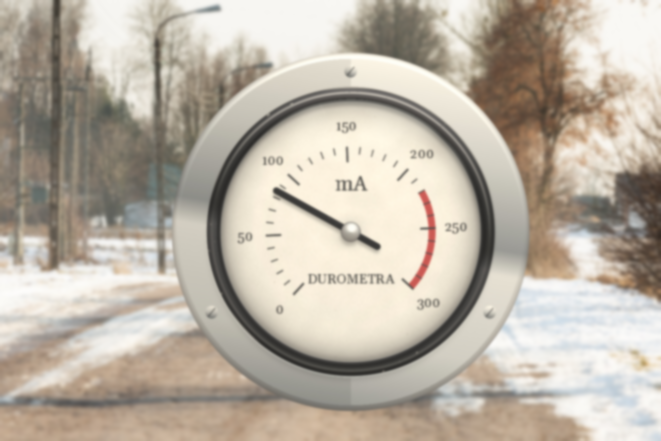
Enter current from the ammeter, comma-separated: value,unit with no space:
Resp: 85,mA
